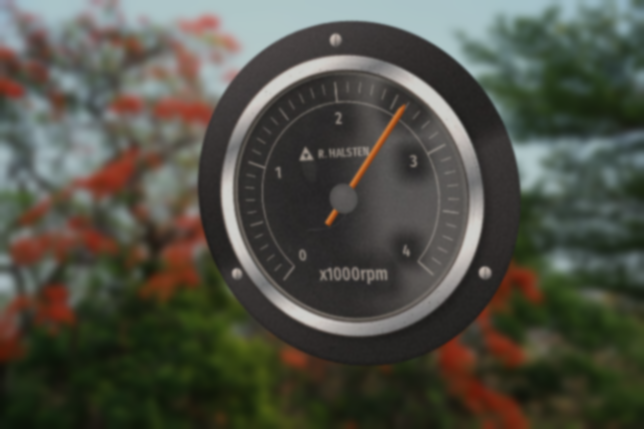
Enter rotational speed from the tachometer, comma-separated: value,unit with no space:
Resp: 2600,rpm
